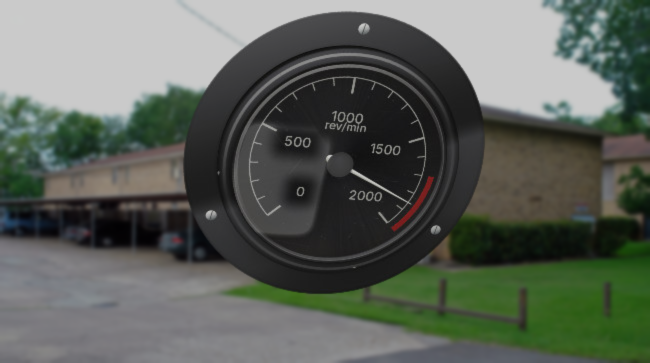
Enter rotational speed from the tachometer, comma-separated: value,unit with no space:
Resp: 1850,rpm
